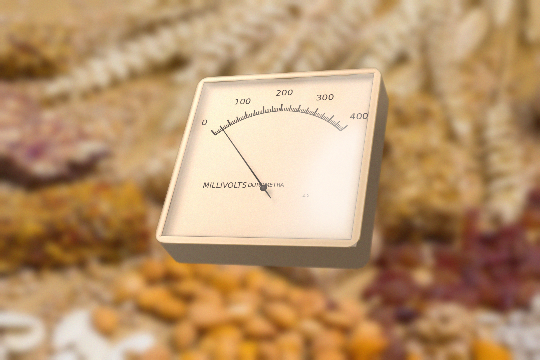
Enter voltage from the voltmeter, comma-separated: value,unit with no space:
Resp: 25,mV
